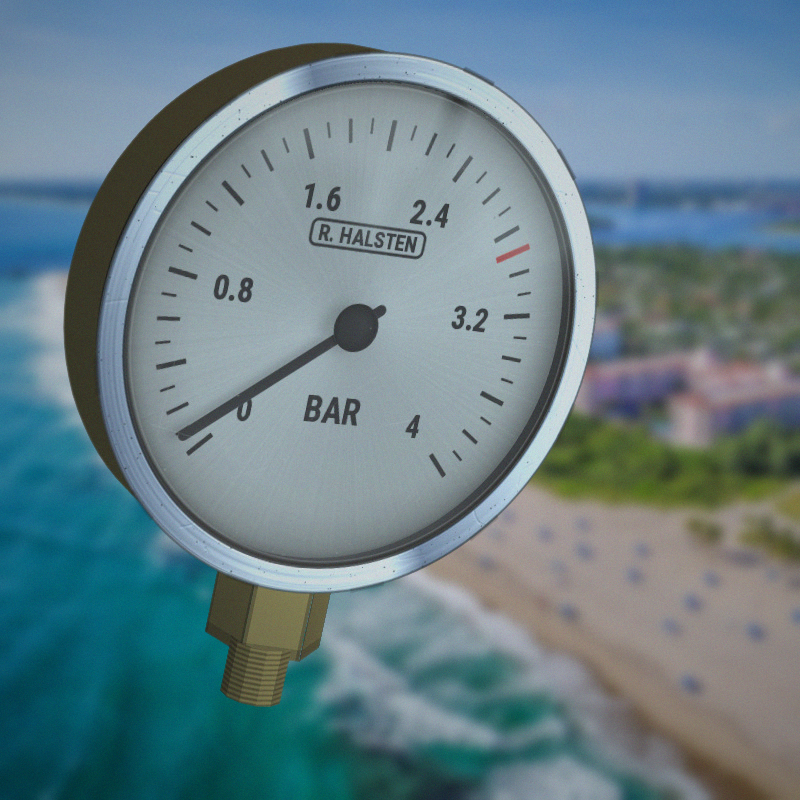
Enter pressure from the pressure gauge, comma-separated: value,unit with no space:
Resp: 0.1,bar
